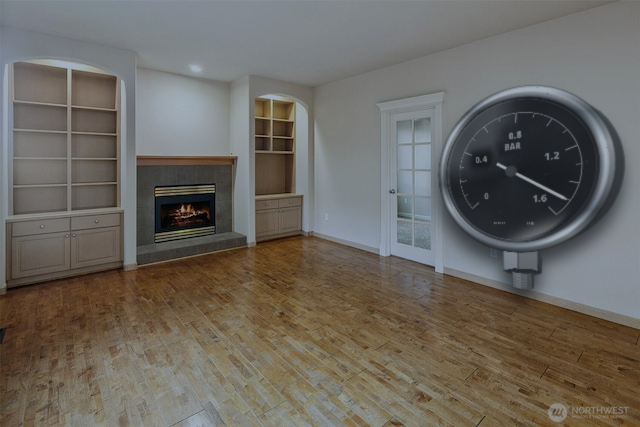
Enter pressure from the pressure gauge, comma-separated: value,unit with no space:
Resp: 1.5,bar
